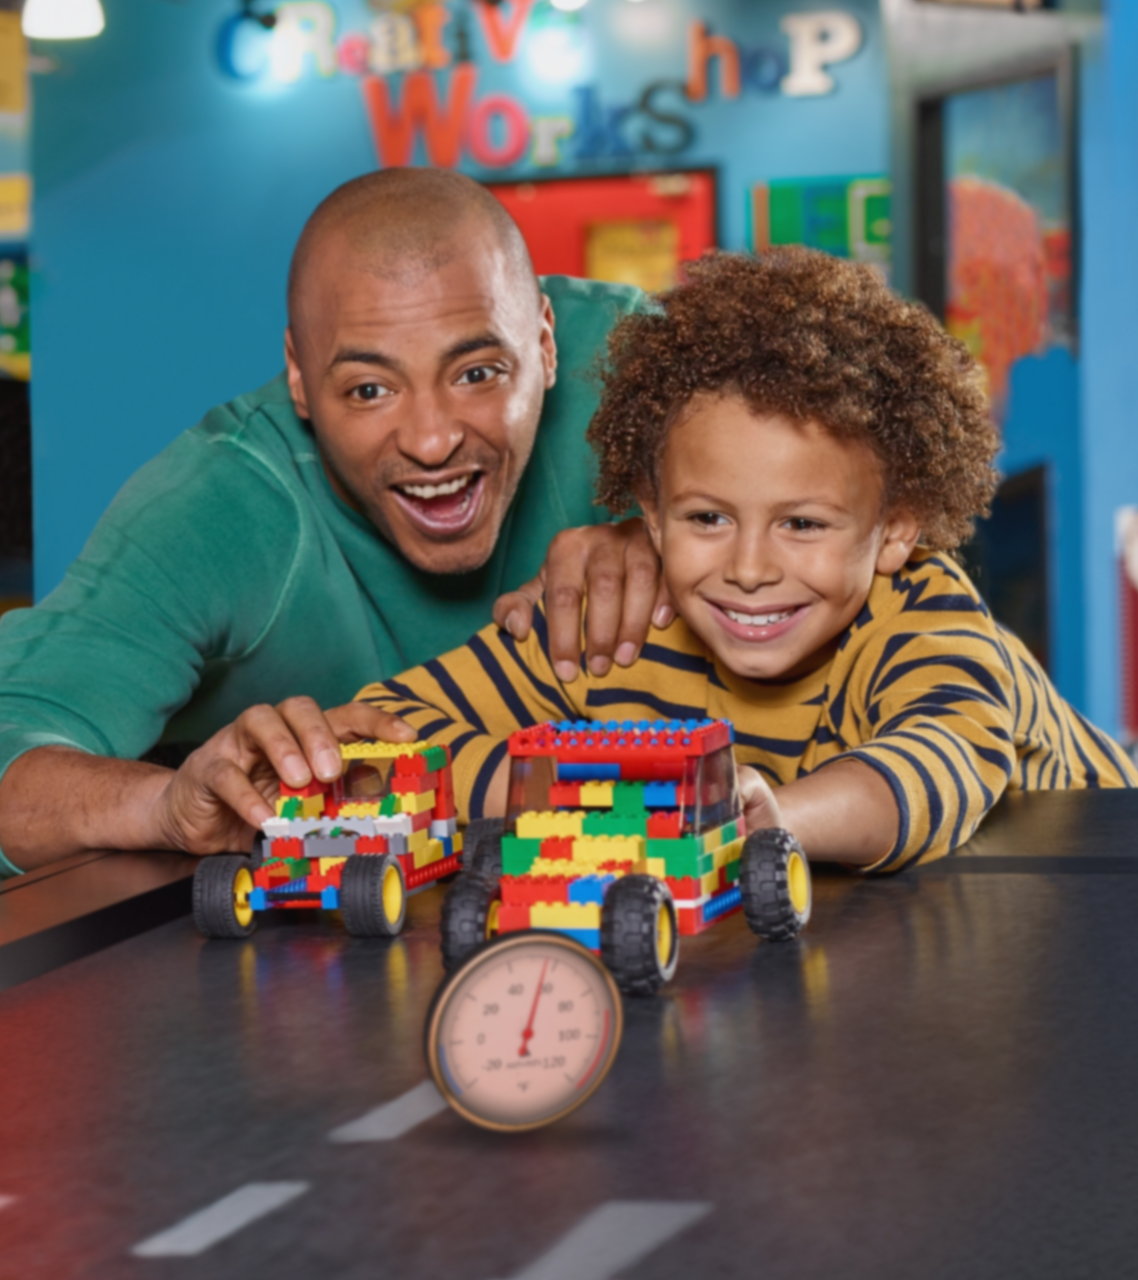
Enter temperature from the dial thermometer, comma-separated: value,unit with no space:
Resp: 55,°F
